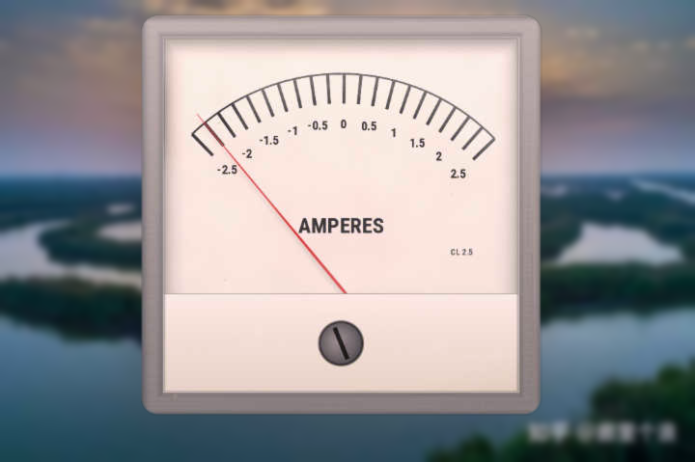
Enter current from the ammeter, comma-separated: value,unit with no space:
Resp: -2.25,A
